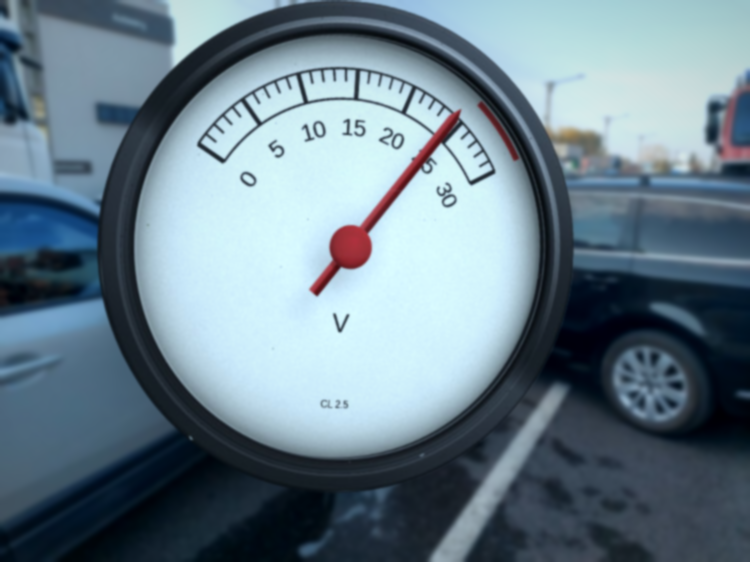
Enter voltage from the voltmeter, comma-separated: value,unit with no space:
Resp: 24,V
